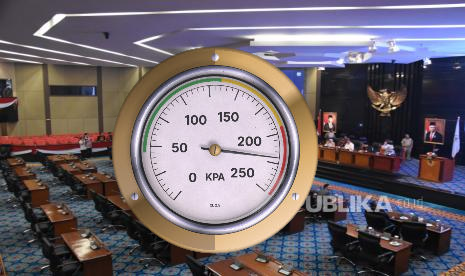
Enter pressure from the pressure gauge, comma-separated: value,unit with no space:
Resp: 220,kPa
